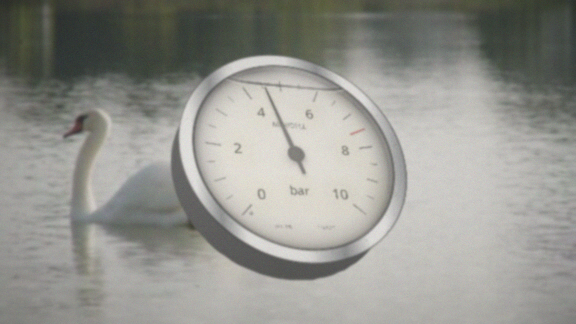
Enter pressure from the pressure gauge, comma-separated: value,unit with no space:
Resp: 4.5,bar
